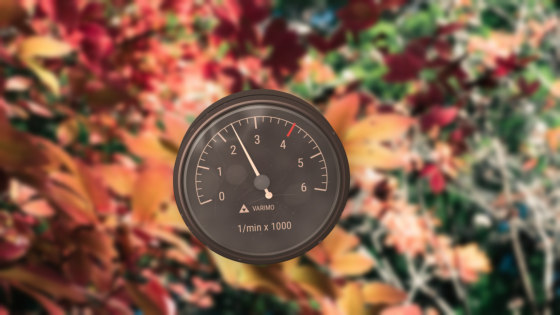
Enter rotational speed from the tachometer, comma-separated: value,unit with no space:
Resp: 2400,rpm
